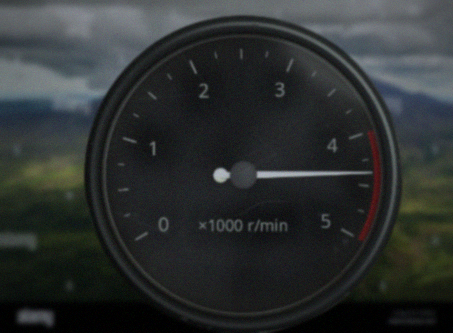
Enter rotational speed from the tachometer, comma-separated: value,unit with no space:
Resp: 4375,rpm
